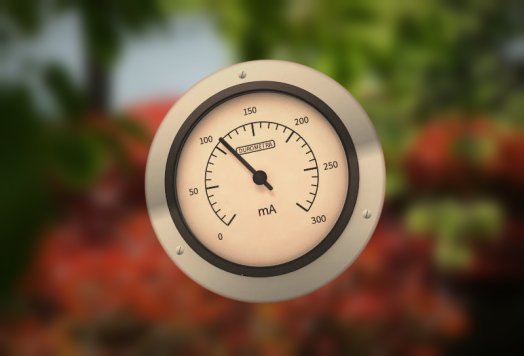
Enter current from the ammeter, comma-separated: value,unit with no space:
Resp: 110,mA
